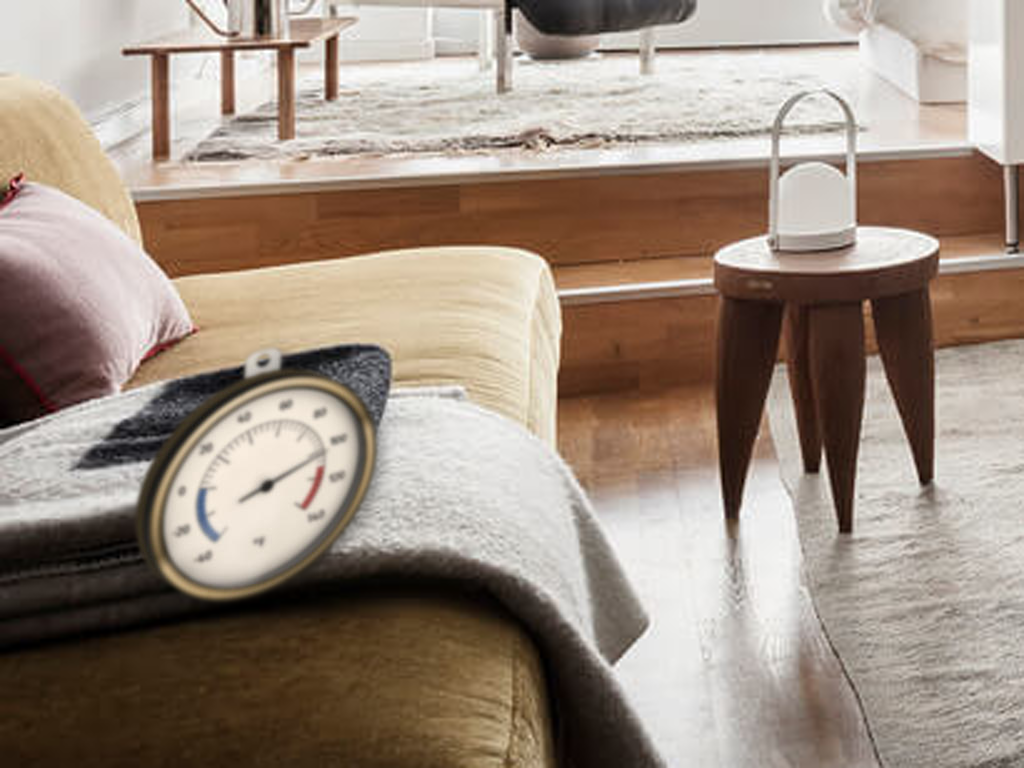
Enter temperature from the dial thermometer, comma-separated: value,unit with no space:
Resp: 100,°F
